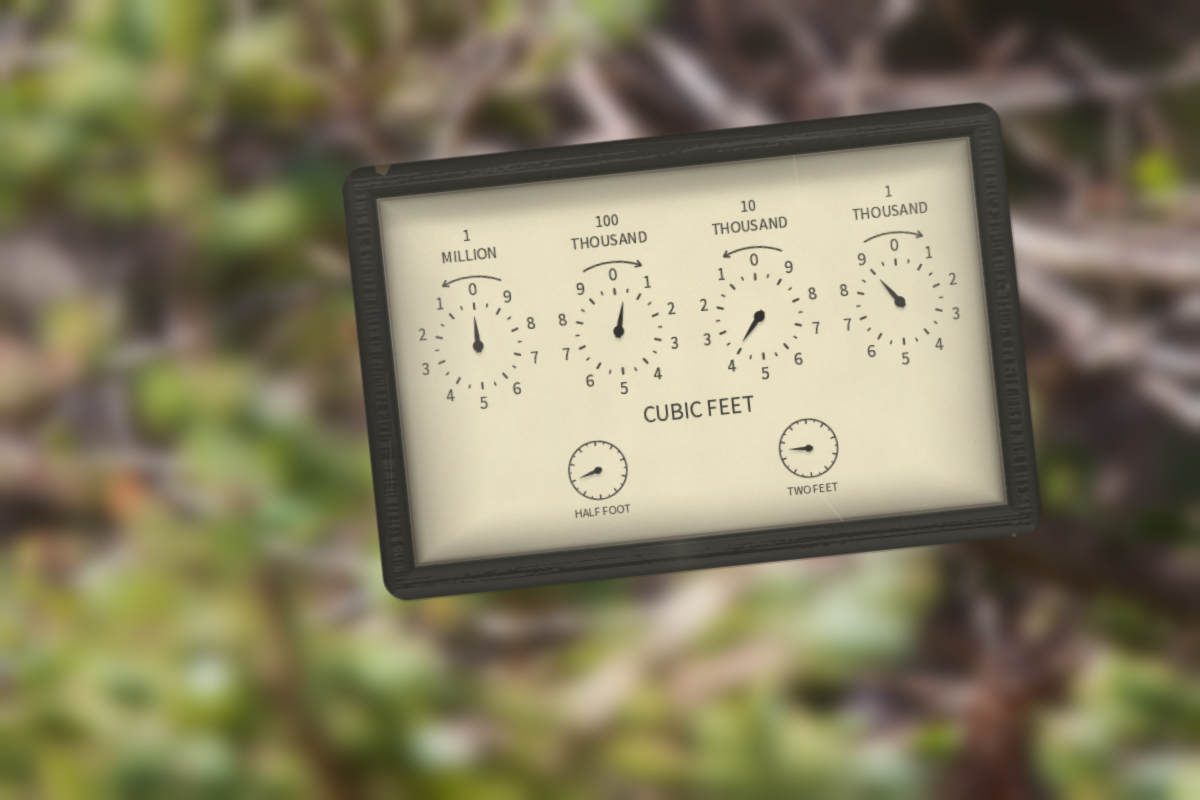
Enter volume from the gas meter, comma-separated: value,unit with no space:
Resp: 3900,ft³
